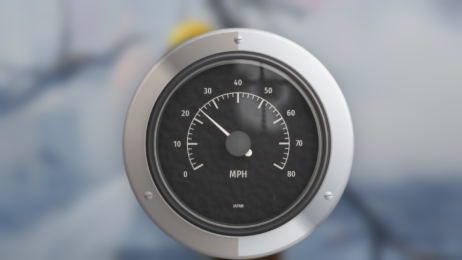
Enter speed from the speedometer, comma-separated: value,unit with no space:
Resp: 24,mph
